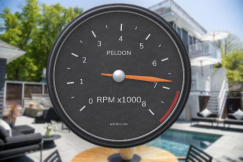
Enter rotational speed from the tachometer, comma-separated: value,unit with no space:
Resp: 6750,rpm
